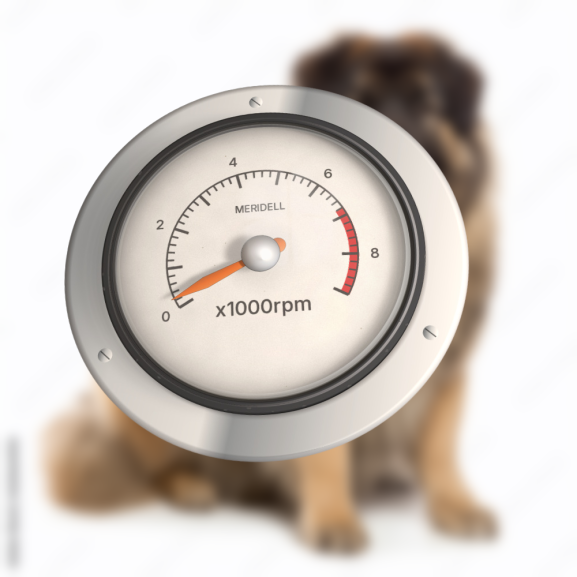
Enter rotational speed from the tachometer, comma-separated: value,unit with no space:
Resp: 200,rpm
